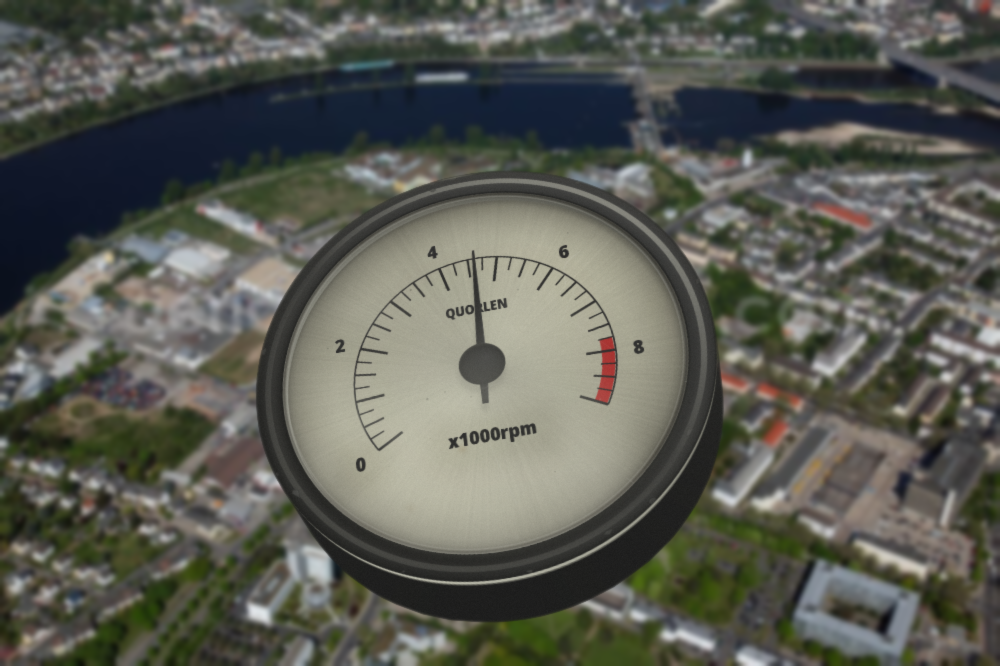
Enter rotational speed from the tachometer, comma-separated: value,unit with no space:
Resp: 4625,rpm
